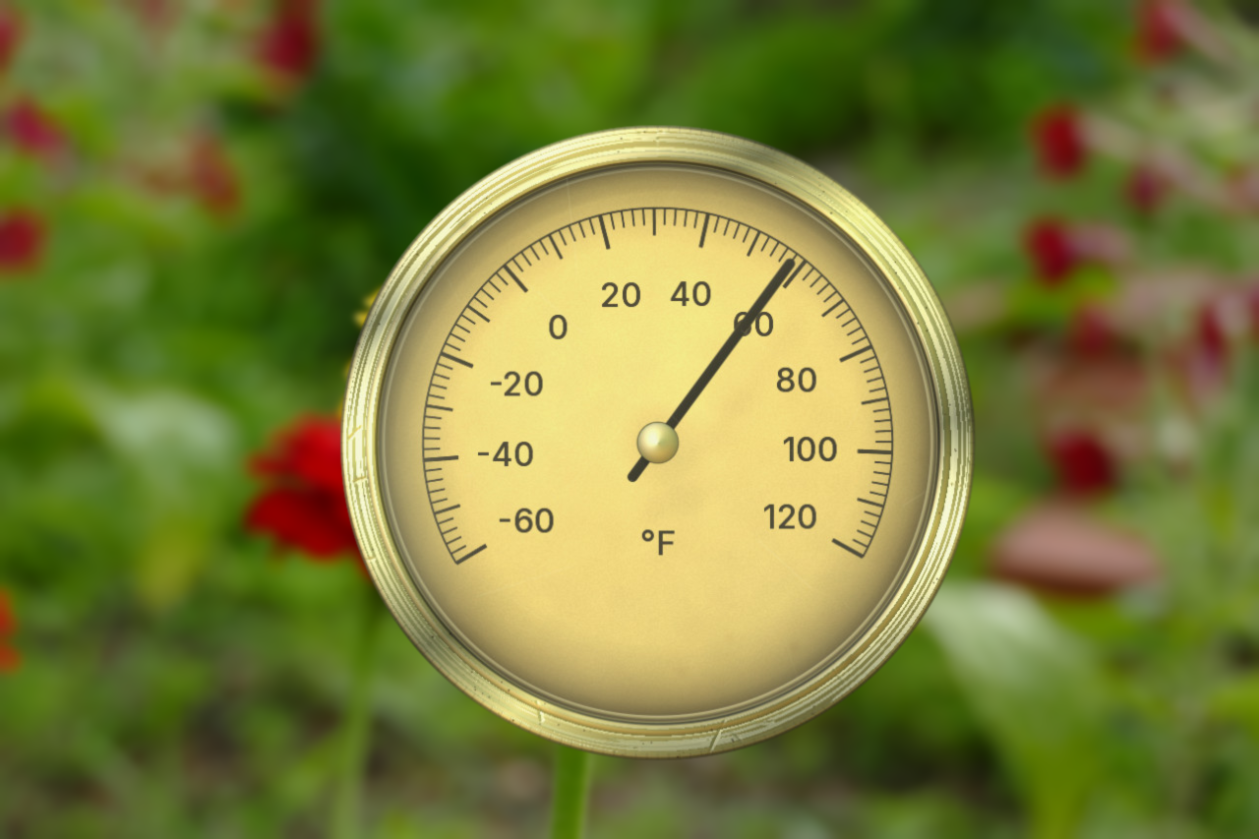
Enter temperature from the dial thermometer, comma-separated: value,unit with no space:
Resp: 58,°F
